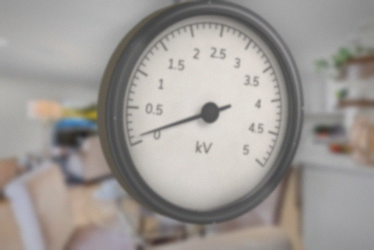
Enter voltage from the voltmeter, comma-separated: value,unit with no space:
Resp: 0.1,kV
